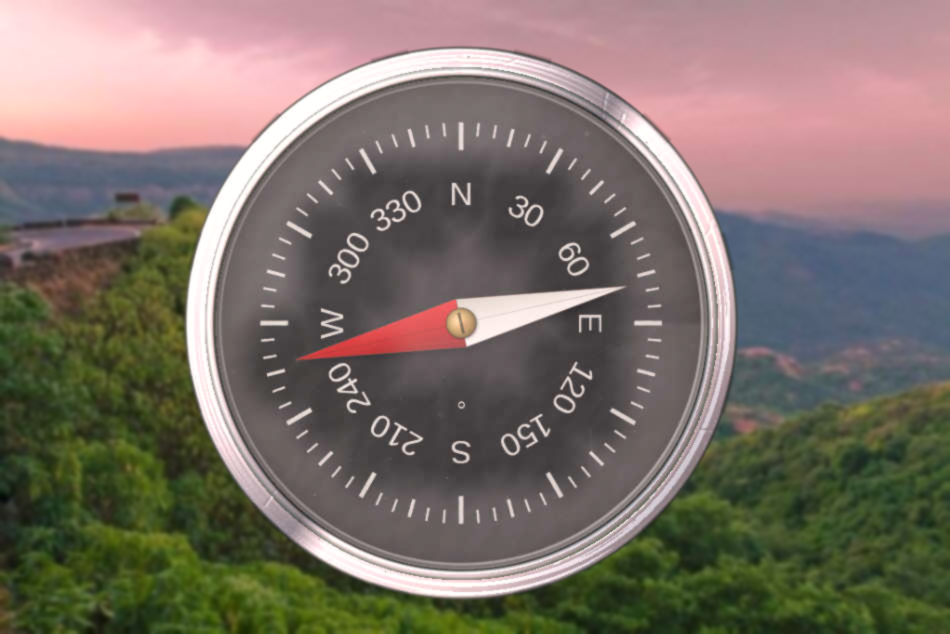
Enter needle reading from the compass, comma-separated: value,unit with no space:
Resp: 257.5,°
